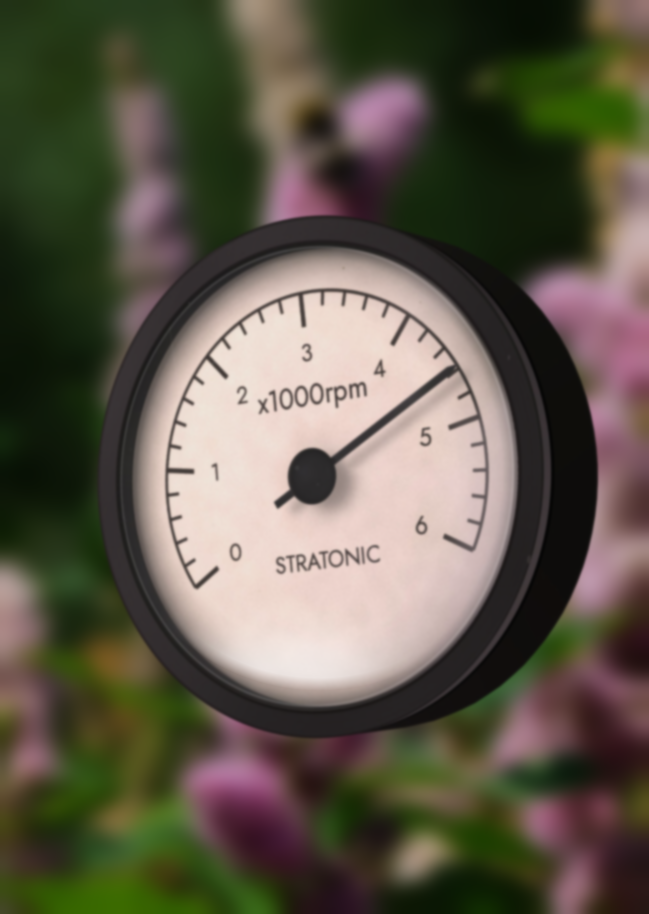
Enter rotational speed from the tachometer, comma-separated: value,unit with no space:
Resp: 4600,rpm
